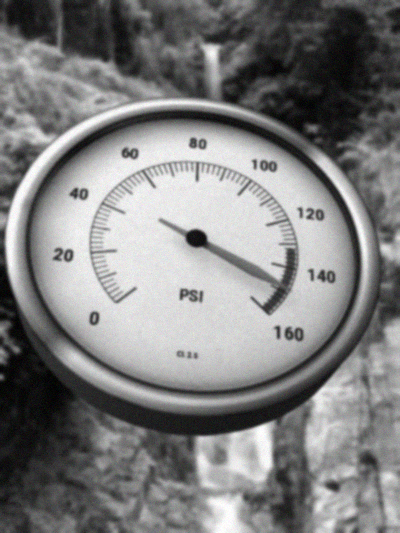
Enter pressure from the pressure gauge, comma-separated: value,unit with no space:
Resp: 150,psi
